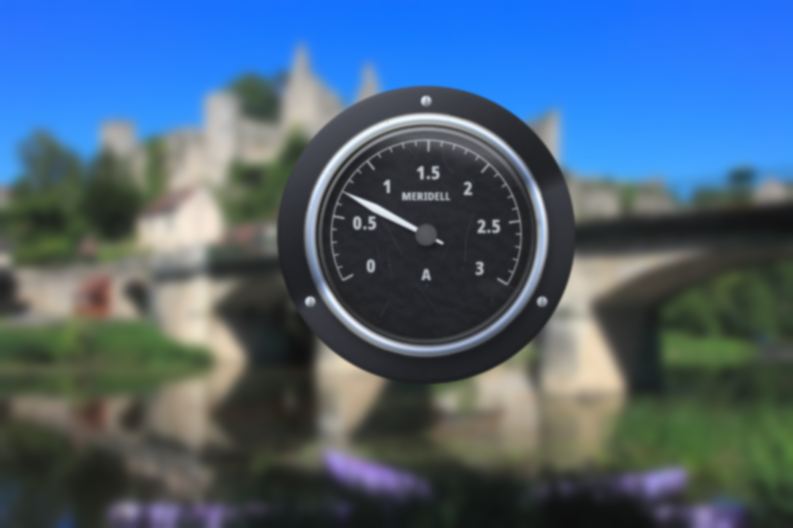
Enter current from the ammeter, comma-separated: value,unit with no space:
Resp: 0.7,A
